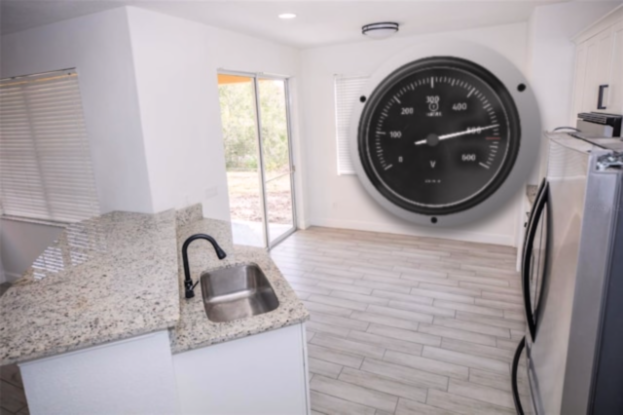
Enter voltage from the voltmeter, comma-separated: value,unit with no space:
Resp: 500,V
